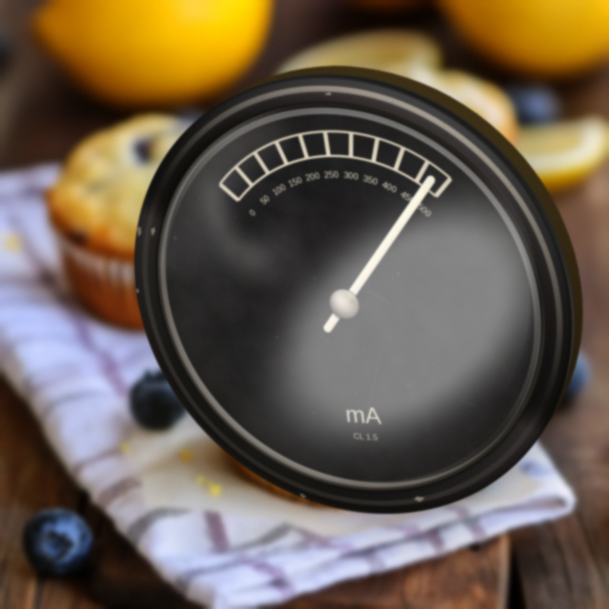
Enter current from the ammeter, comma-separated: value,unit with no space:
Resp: 475,mA
